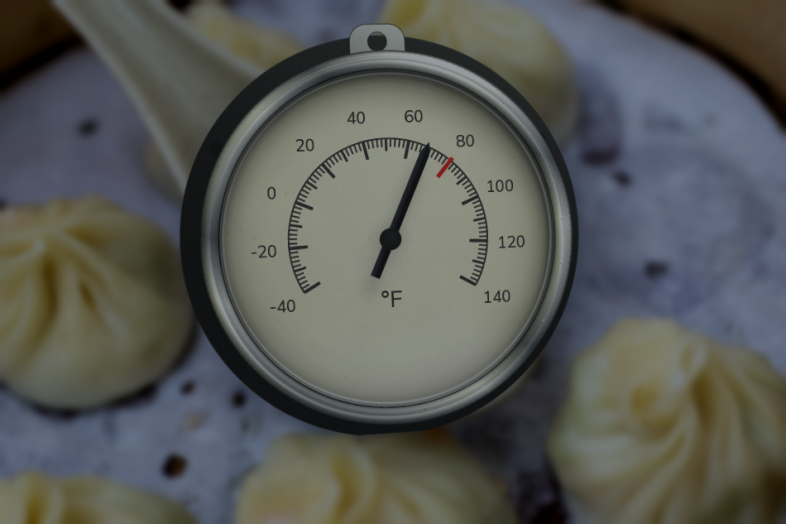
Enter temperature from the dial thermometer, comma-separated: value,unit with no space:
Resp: 68,°F
